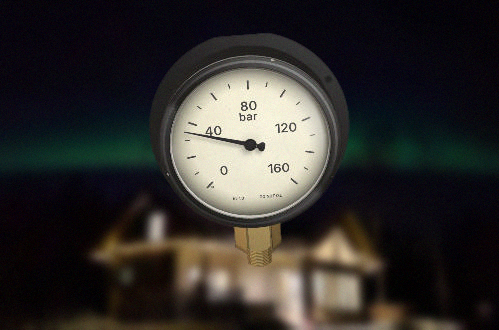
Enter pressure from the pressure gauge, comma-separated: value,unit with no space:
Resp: 35,bar
